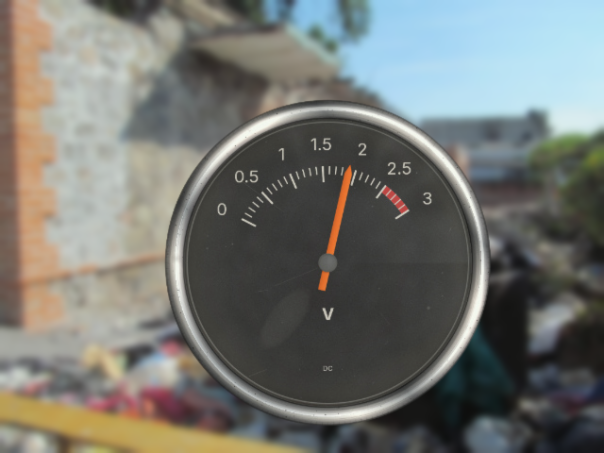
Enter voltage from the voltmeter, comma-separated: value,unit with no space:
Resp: 1.9,V
